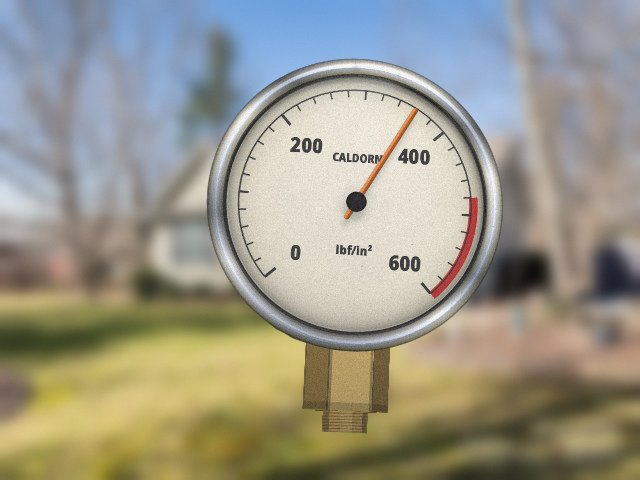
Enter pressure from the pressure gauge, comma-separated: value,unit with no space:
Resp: 360,psi
